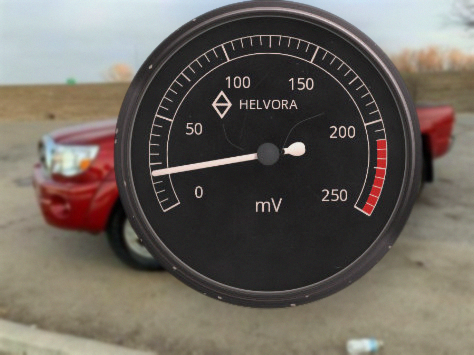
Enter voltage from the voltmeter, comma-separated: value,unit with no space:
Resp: 20,mV
